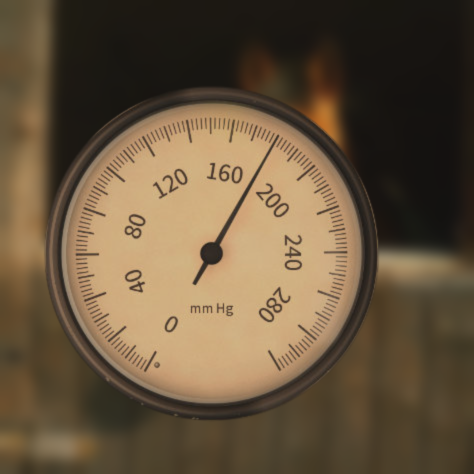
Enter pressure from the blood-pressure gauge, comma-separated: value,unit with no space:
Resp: 180,mmHg
